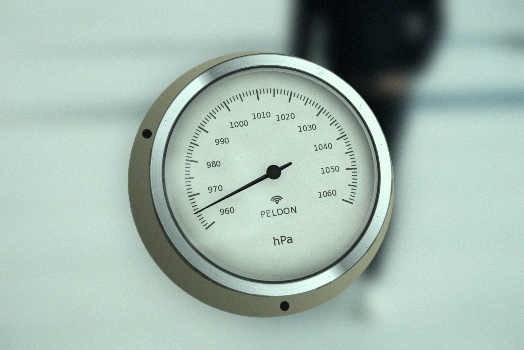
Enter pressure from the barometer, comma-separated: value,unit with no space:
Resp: 965,hPa
